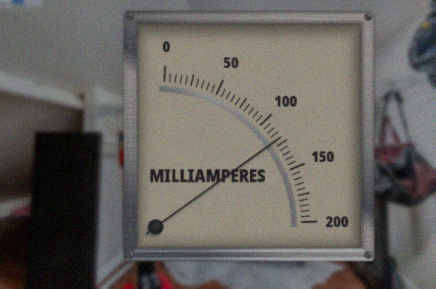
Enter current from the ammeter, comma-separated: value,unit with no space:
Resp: 120,mA
